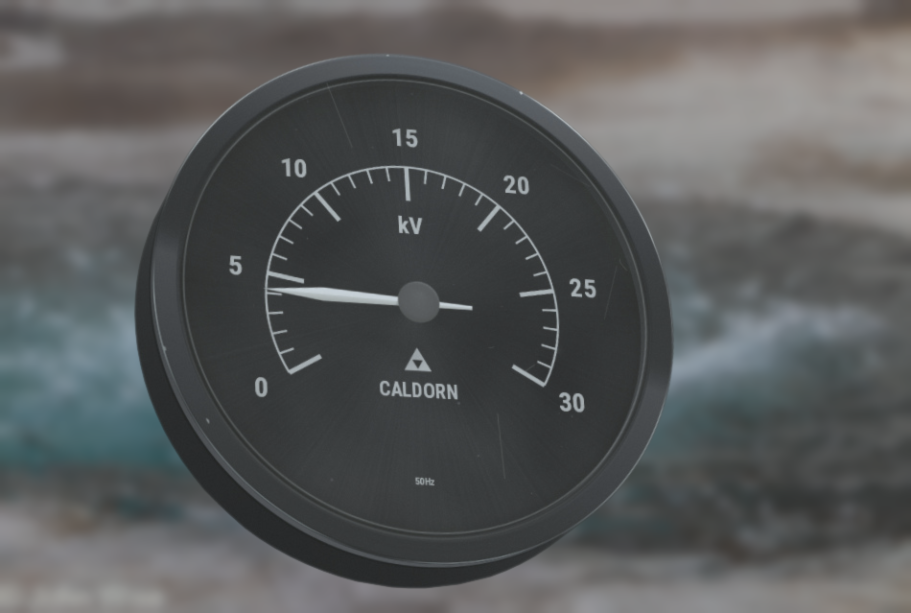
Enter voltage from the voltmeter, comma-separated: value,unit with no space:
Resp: 4,kV
